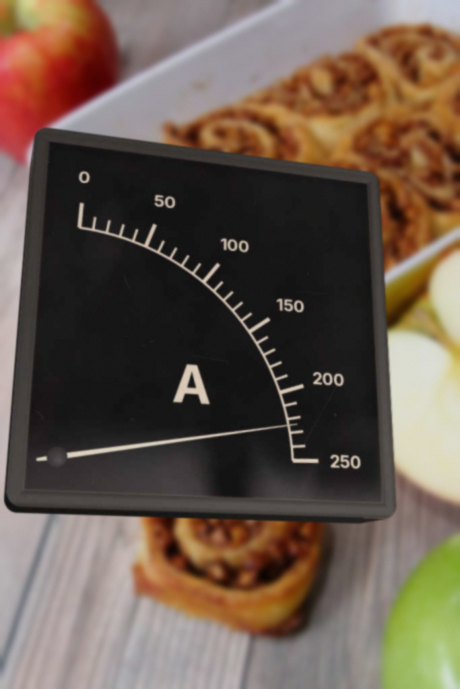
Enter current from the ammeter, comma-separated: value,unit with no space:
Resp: 225,A
